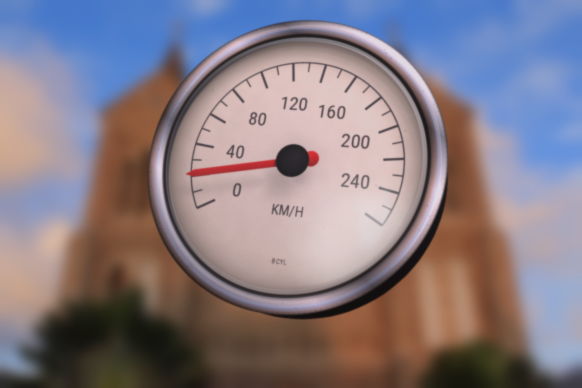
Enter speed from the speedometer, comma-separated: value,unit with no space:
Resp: 20,km/h
